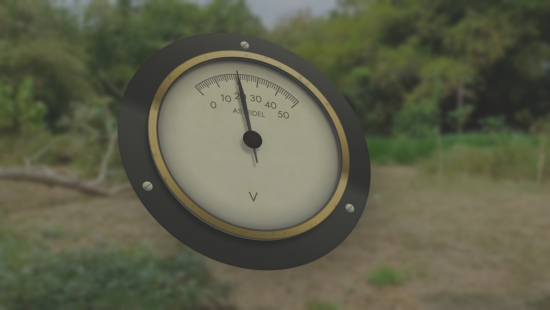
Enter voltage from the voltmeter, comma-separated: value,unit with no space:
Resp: 20,V
